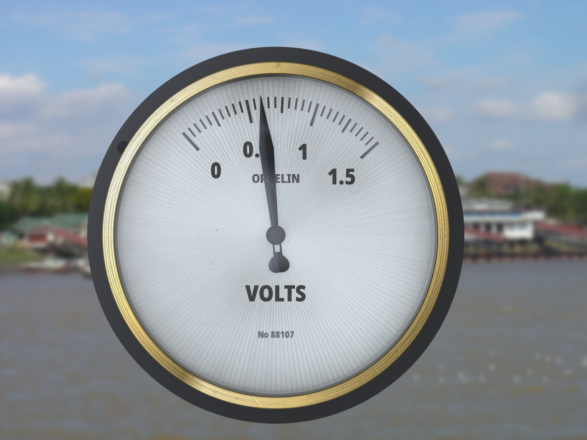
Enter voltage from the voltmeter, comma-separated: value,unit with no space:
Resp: 0.6,V
